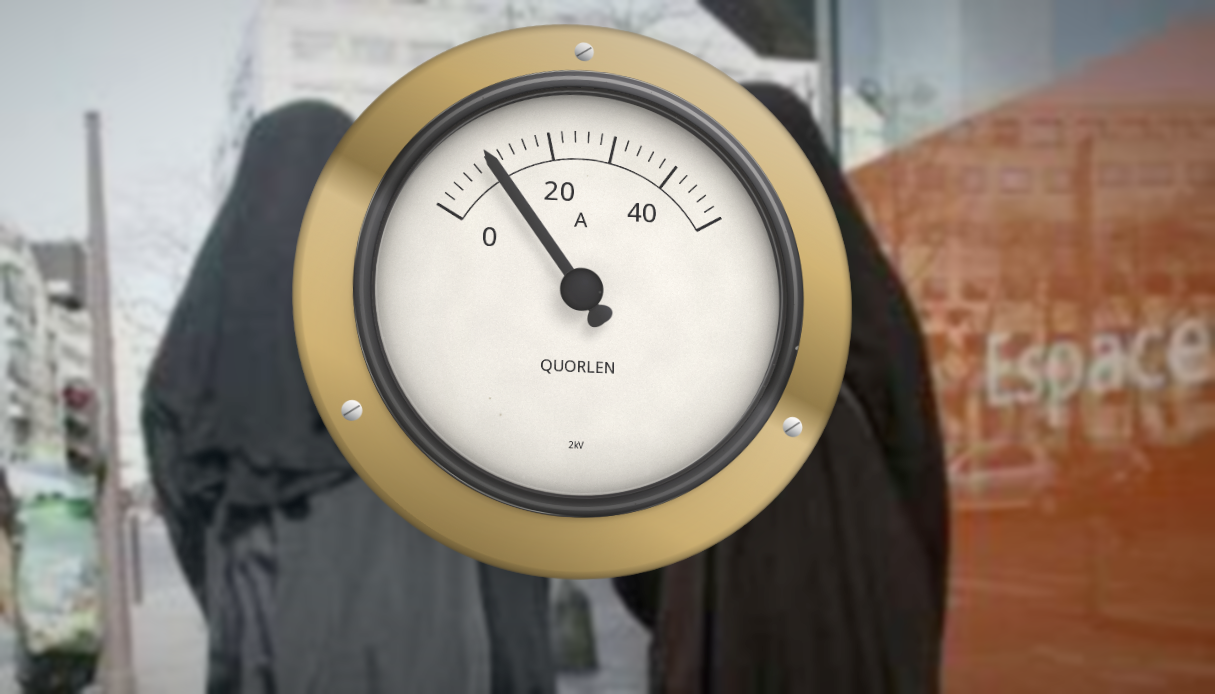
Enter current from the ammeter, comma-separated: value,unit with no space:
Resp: 10,A
